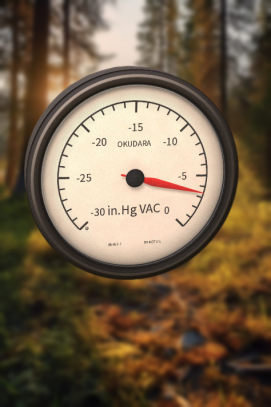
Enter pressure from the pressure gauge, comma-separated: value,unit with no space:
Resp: -3.5,inHg
